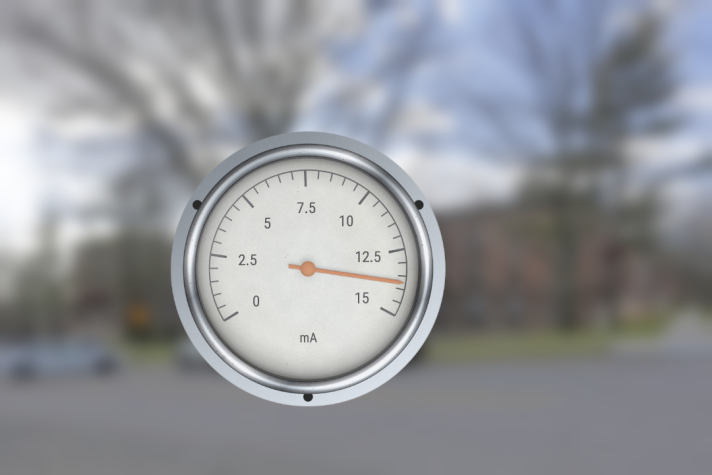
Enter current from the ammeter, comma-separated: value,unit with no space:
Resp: 13.75,mA
